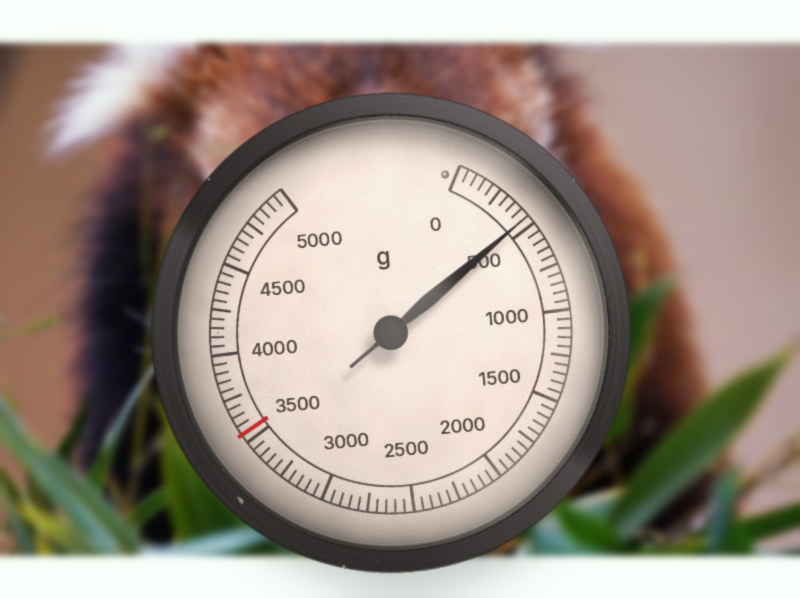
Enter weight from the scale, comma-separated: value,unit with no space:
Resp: 450,g
